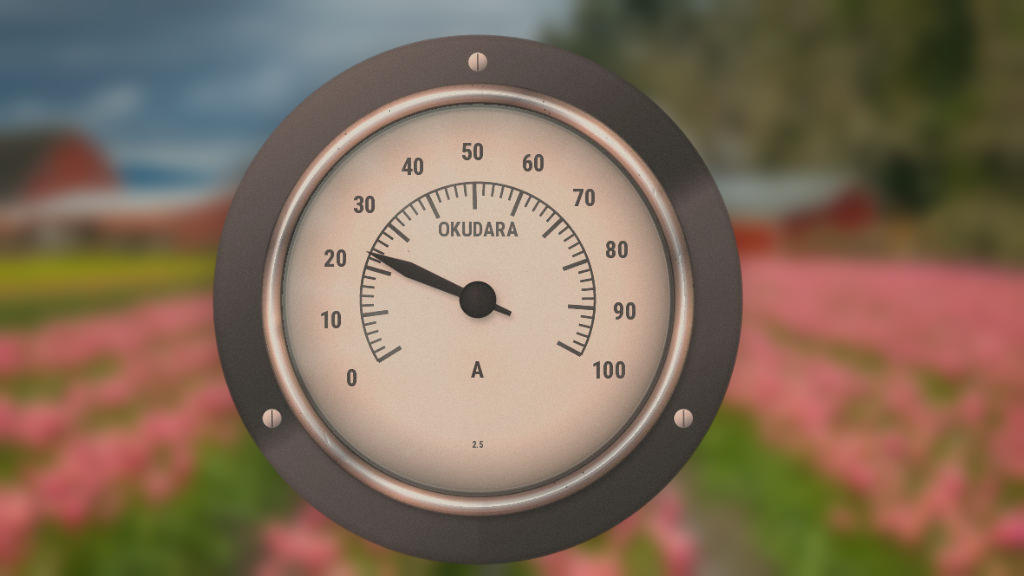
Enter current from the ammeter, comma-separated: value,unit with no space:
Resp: 23,A
